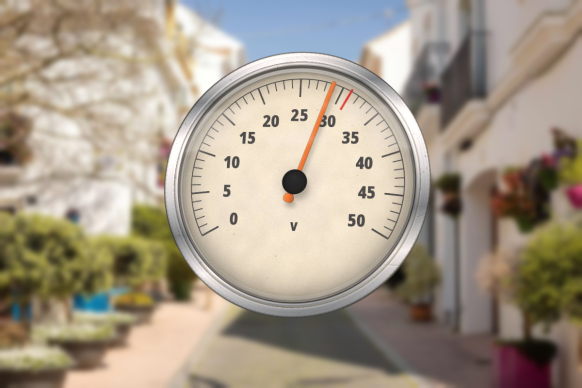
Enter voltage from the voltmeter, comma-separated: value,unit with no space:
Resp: 29,V
